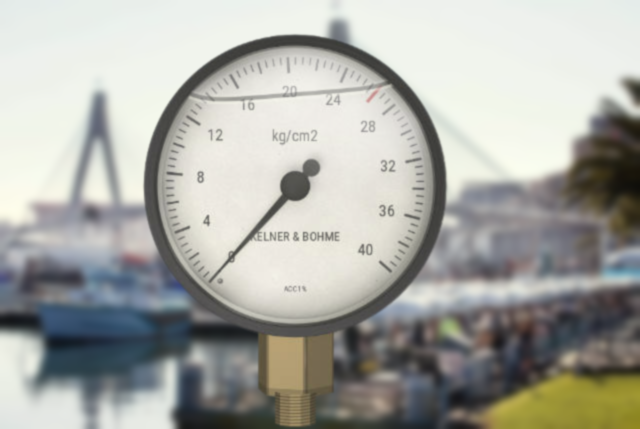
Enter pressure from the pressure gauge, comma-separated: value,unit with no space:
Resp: 0,kg/cm²
